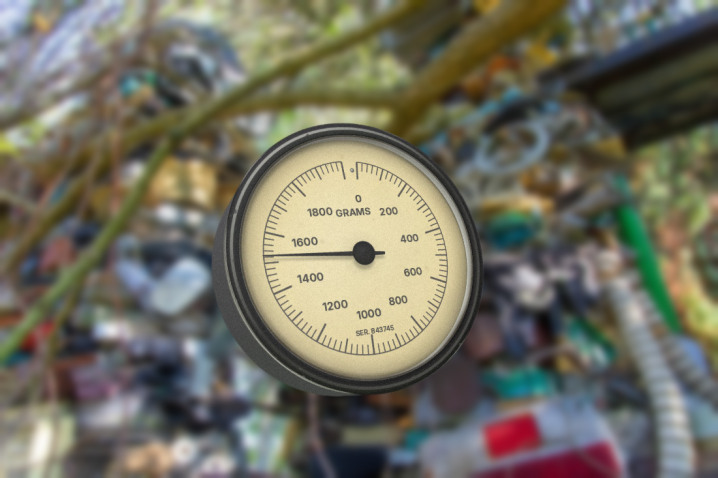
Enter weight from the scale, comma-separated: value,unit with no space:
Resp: 1520,g
